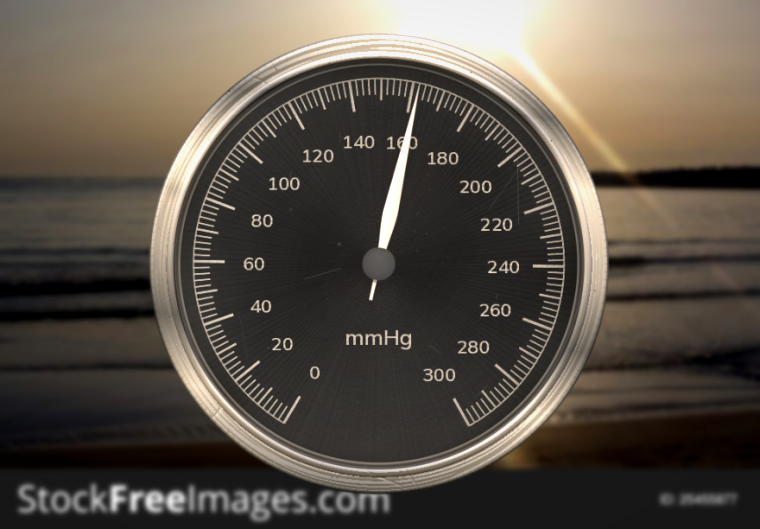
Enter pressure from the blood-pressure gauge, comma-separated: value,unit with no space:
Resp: 162,mmHg
